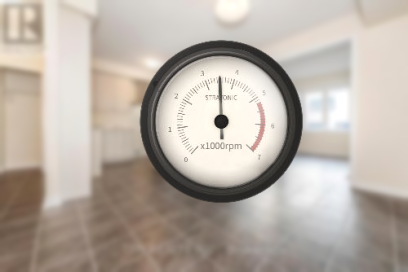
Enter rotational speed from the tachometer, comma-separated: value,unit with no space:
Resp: 3500,rpm
